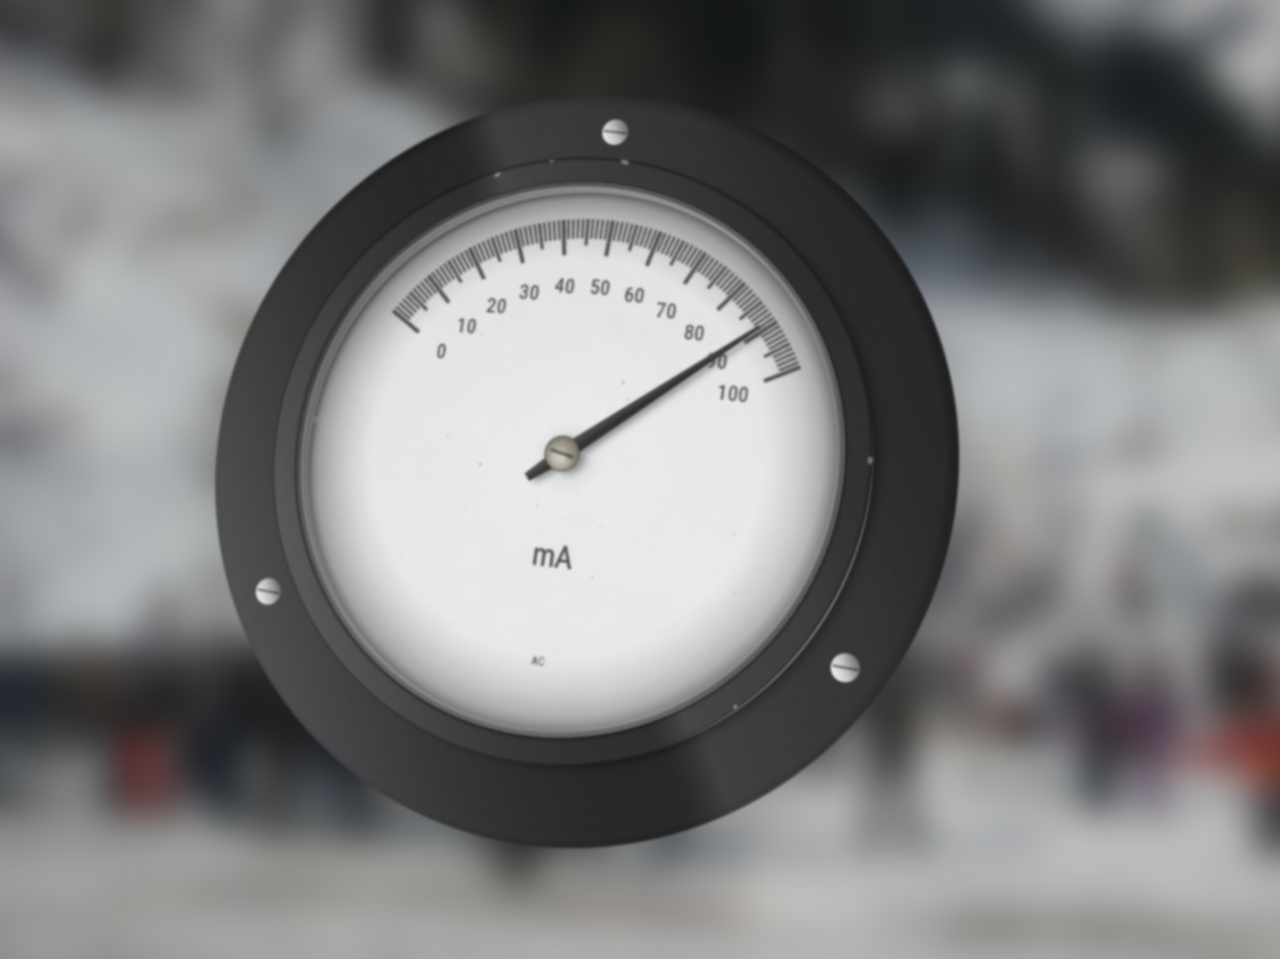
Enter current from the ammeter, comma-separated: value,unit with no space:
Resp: 90,mA
